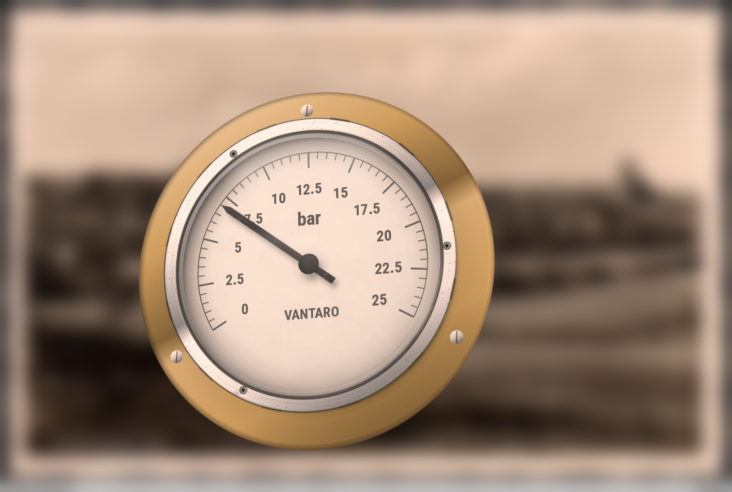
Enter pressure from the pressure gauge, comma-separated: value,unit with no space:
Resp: 7,bar
